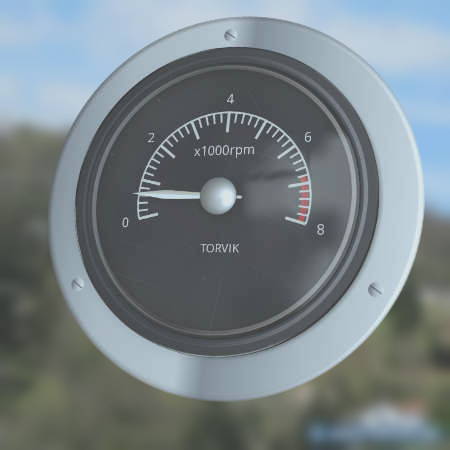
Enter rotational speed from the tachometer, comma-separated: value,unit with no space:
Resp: 600,rpm
